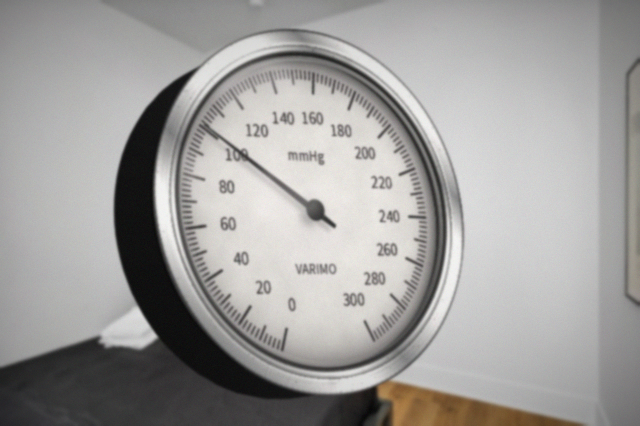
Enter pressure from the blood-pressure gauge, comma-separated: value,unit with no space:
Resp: 100,mmHg
